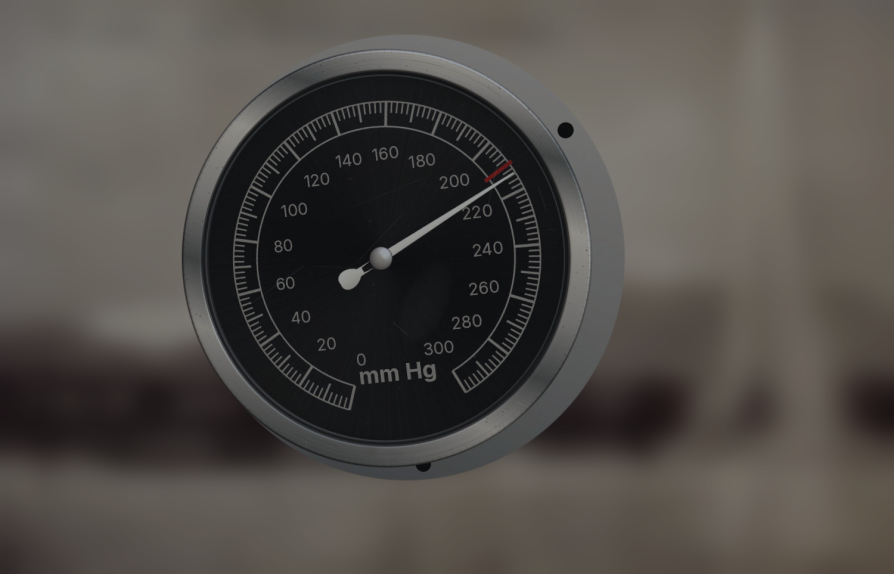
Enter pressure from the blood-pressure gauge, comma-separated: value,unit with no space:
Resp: 214,mmHg
